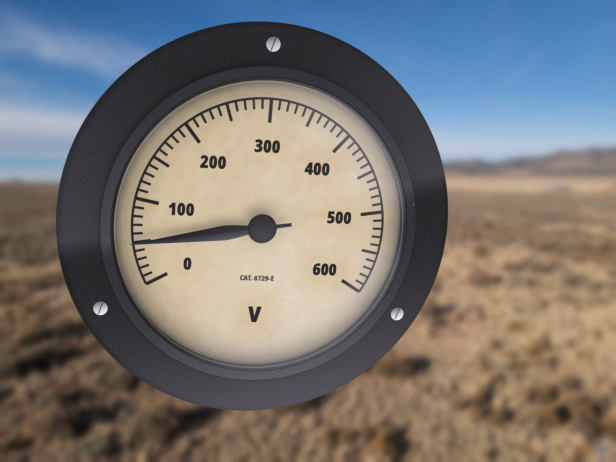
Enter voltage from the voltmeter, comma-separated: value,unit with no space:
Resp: 50,V
